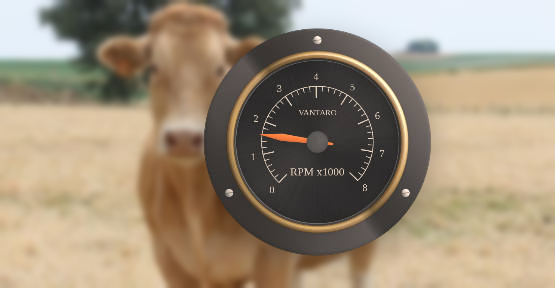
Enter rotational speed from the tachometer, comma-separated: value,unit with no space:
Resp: 1600,rpm
